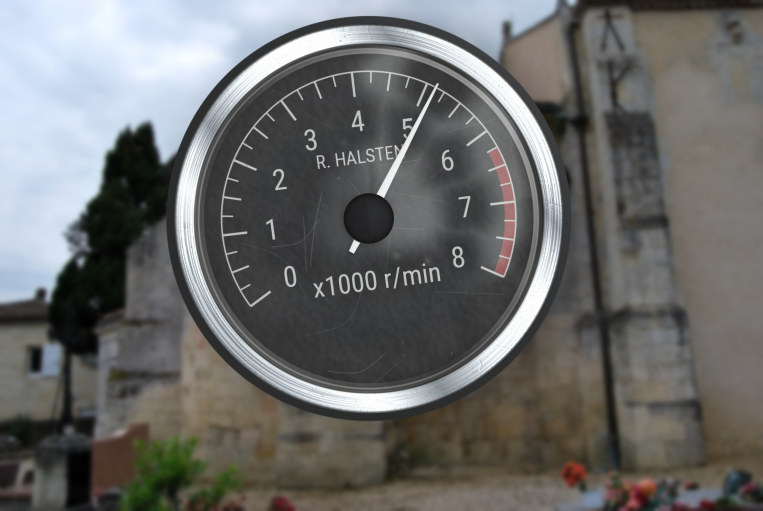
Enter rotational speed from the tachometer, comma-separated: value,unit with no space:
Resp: 5125,rpm
